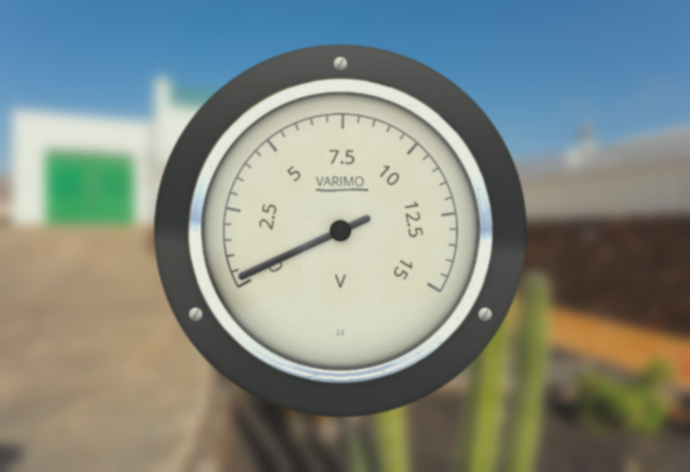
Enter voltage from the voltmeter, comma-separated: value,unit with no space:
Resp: 0.25,V
